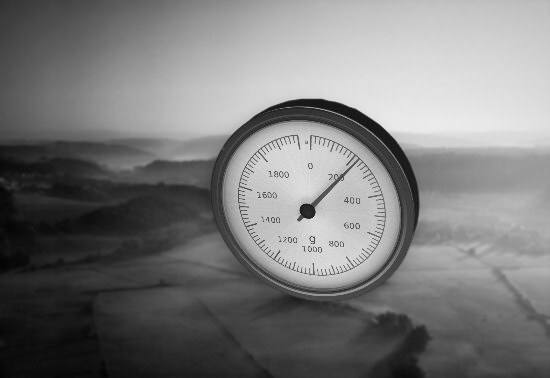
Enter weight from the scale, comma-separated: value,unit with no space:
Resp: 220,g
